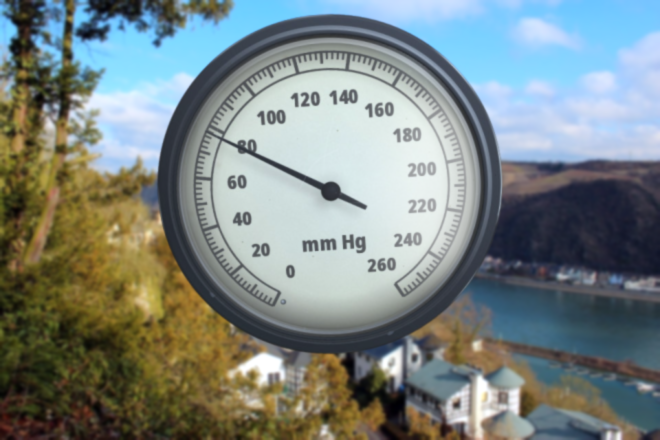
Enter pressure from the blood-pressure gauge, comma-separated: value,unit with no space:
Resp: 78,mmHg
